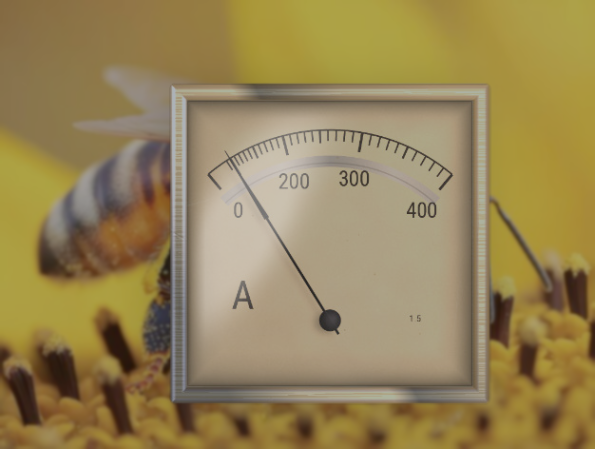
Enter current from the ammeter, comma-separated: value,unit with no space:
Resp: 100,A
